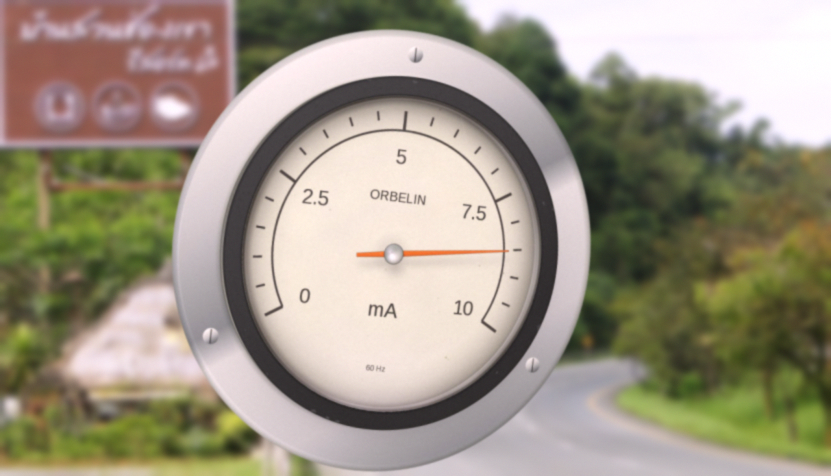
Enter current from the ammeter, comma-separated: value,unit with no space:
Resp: 8.5,mA
